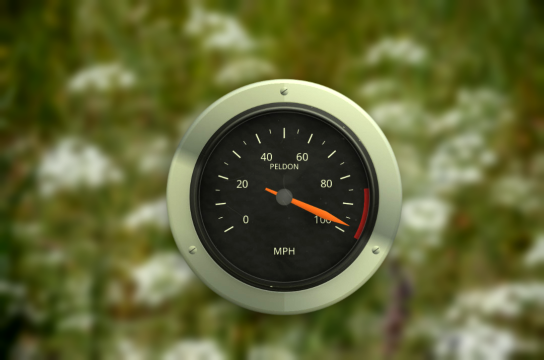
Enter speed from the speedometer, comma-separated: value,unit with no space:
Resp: 97.5,mph
